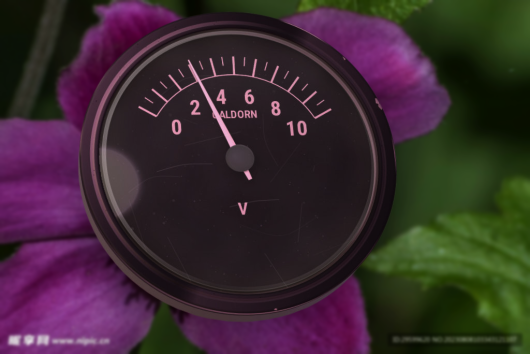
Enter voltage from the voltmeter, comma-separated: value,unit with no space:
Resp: 3,V
